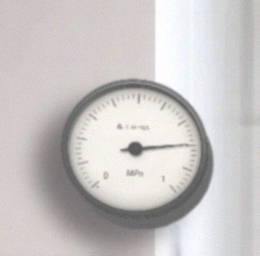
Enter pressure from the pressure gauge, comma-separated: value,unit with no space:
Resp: 0.8,MPa
